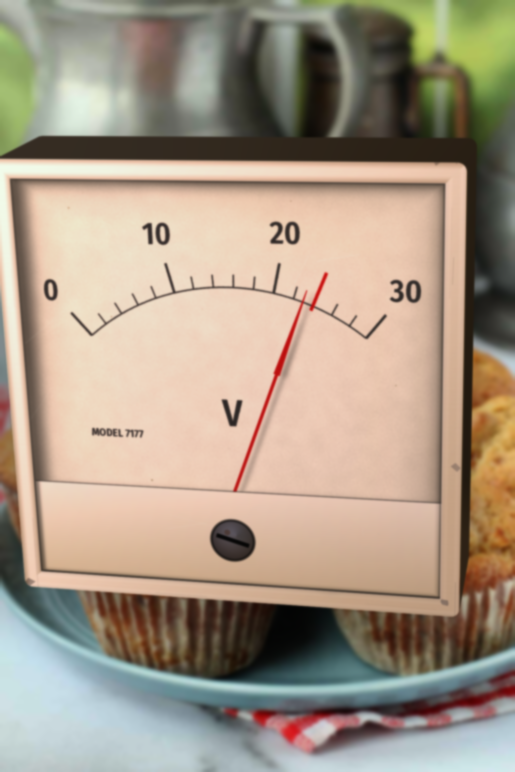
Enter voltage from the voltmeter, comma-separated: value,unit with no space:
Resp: 23,V
